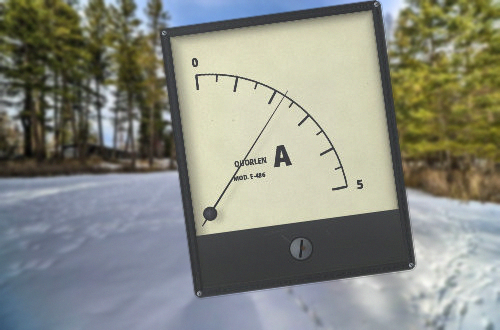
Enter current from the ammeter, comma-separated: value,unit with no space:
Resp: 2.25,A
